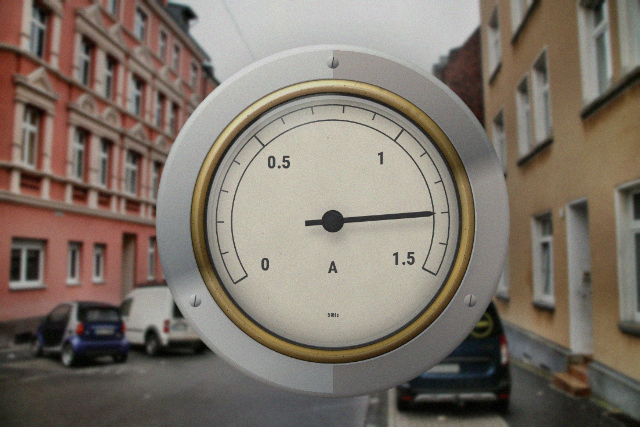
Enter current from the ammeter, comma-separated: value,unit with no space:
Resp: 1.3,A
